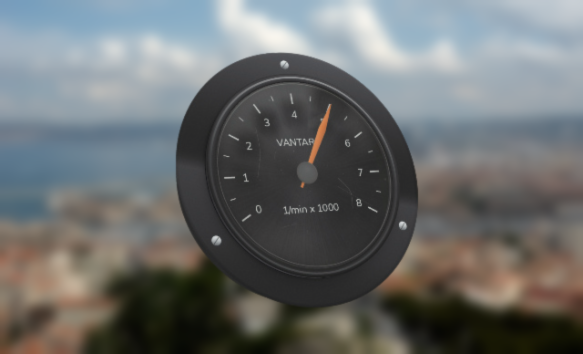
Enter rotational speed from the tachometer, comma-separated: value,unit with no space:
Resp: 5000,rpm
